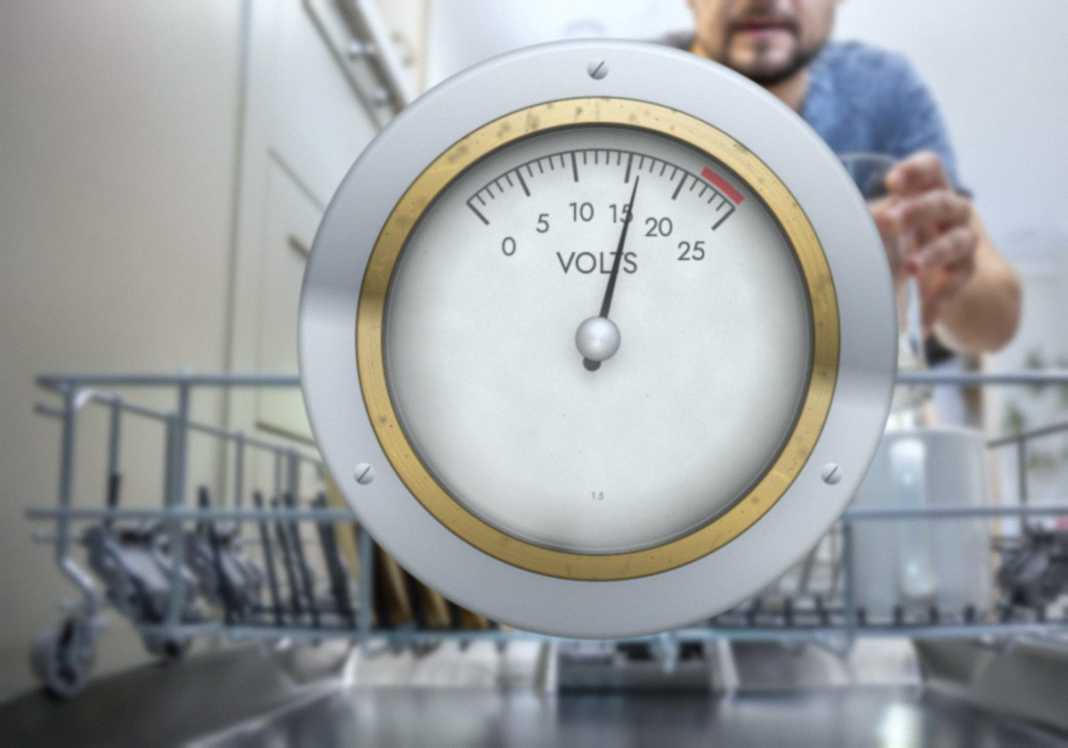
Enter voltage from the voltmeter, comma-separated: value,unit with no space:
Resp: 16,V
